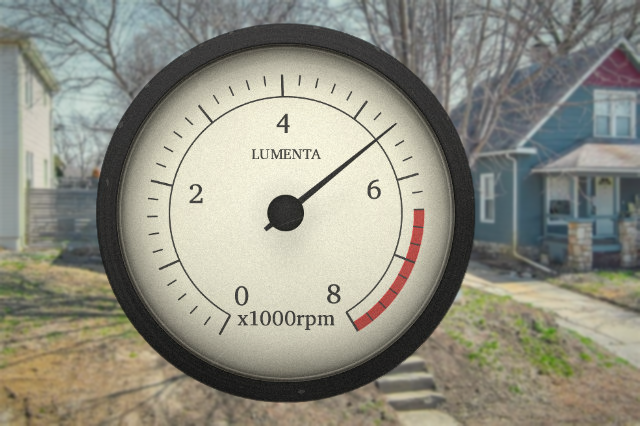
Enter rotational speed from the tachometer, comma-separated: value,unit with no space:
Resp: 5400,rpm
